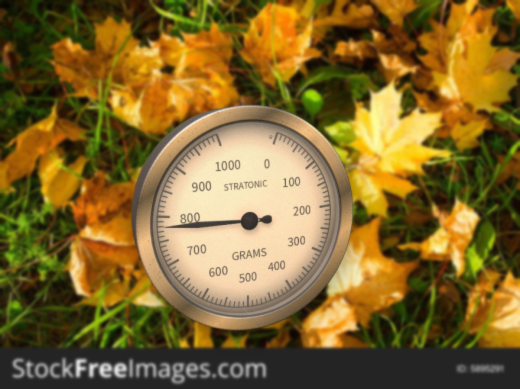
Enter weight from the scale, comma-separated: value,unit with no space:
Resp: 780,g
